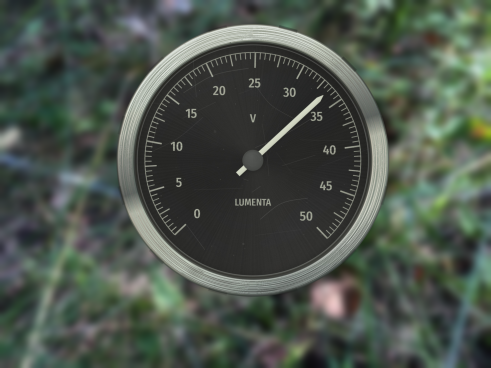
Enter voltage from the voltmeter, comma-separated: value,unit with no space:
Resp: 33.5,V
